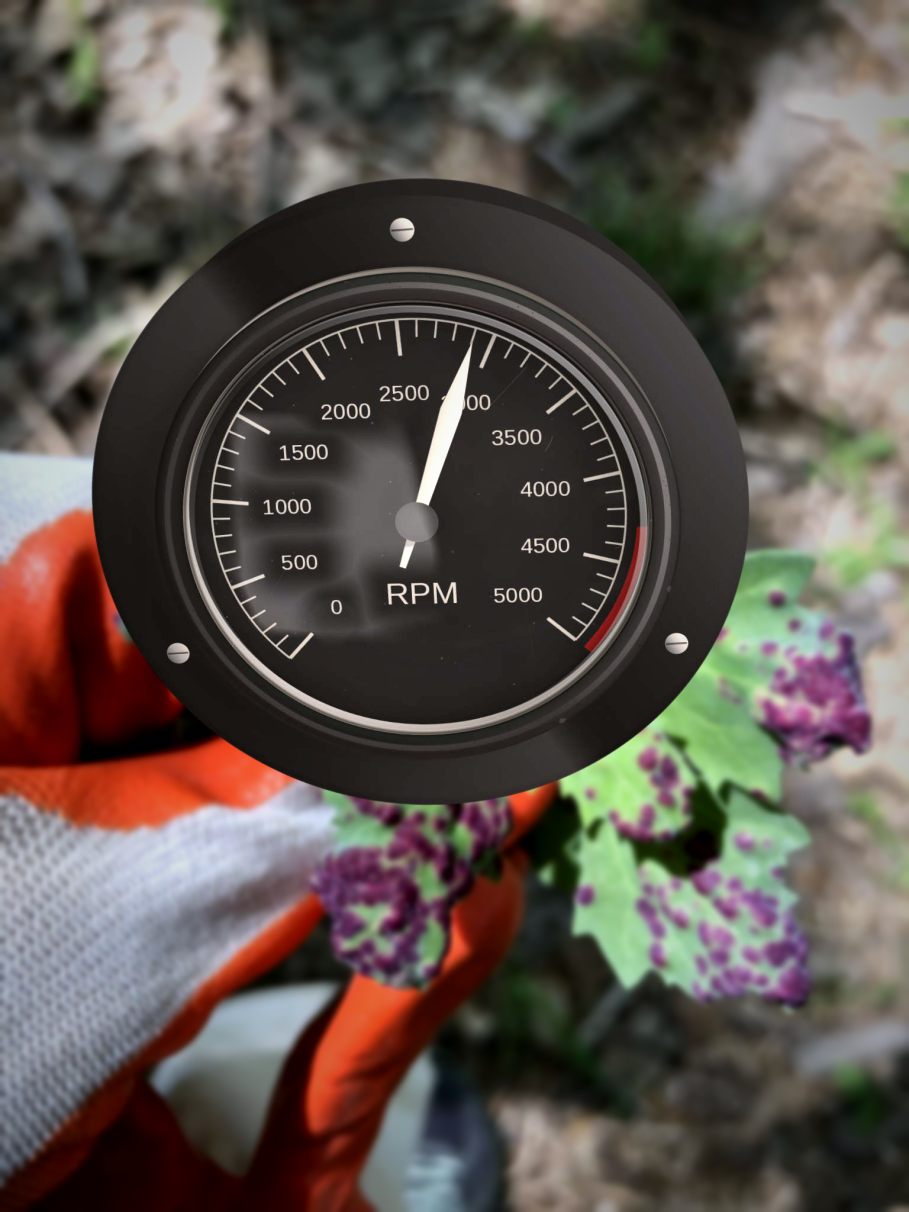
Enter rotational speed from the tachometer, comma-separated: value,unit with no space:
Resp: 2900,rpm
